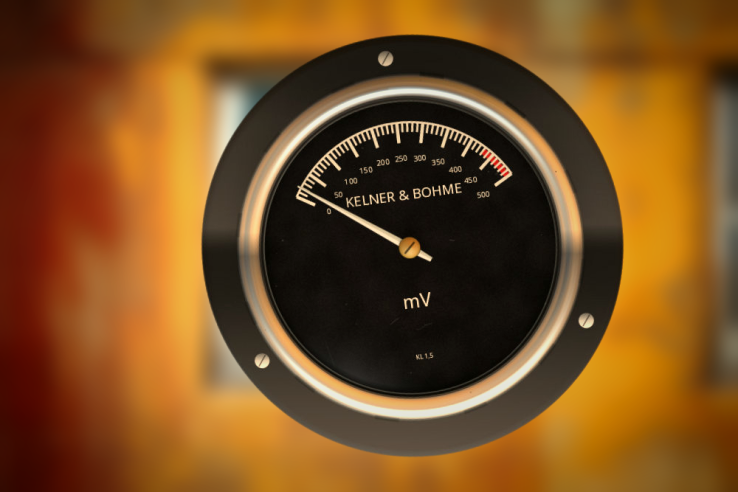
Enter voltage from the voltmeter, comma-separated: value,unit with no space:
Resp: 20,mV
